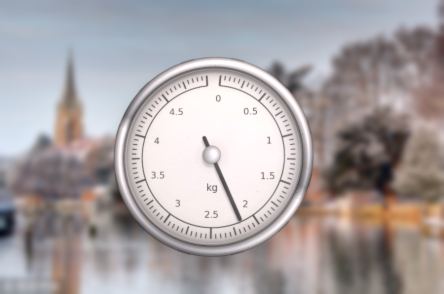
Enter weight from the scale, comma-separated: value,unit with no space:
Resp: 2.15,kg
